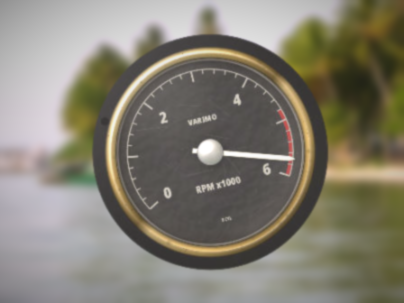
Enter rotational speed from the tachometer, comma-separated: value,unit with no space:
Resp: 5700,rpm
